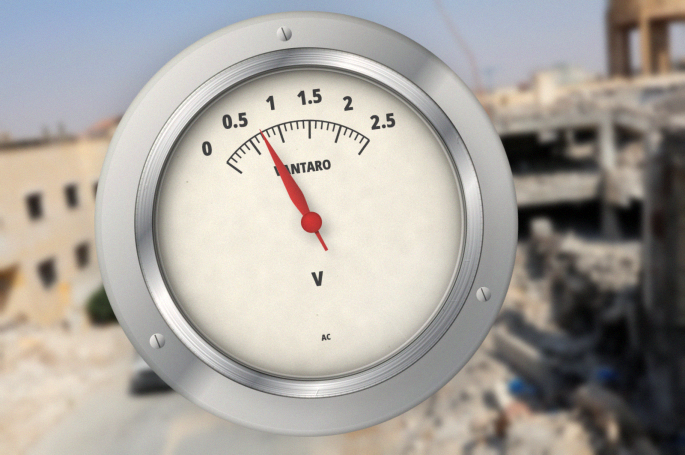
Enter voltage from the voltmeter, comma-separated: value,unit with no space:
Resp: 0.7,V
